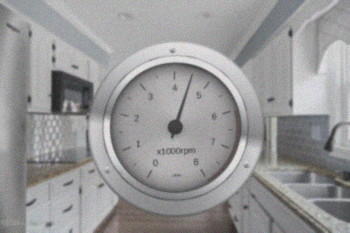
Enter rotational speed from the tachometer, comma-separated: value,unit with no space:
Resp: 4500,rpm
